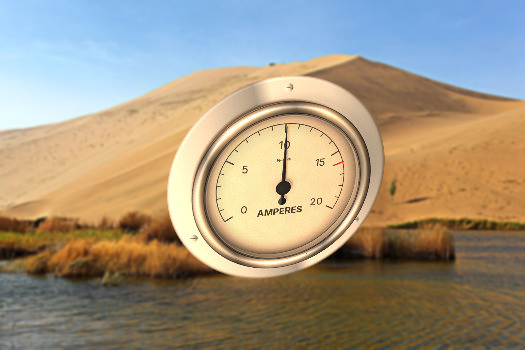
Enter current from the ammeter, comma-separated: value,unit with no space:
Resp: 10,A
